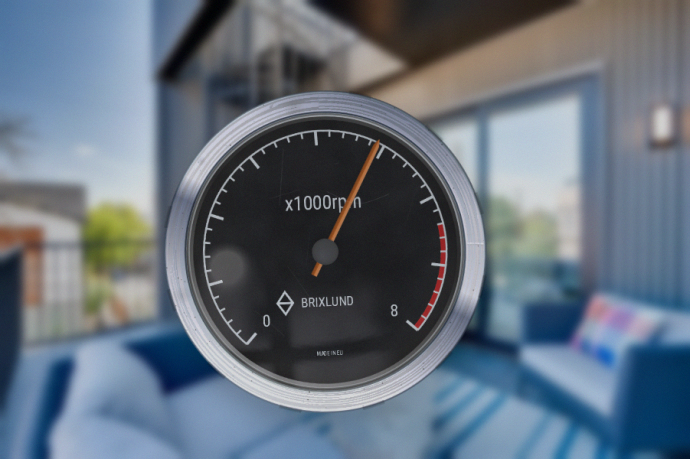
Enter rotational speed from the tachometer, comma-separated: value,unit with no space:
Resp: 4900,rpm
